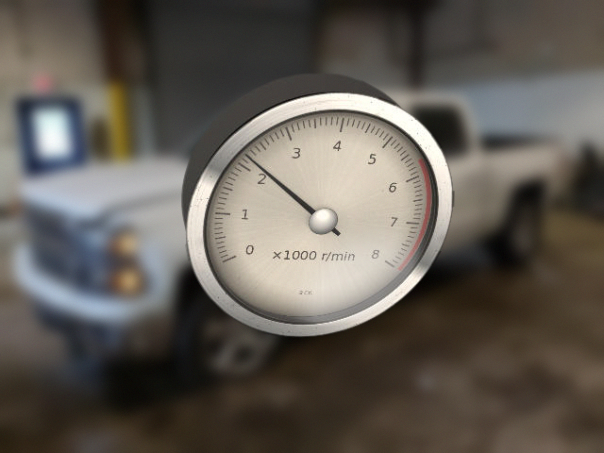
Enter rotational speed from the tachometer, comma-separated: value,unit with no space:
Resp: 2200,rpm
